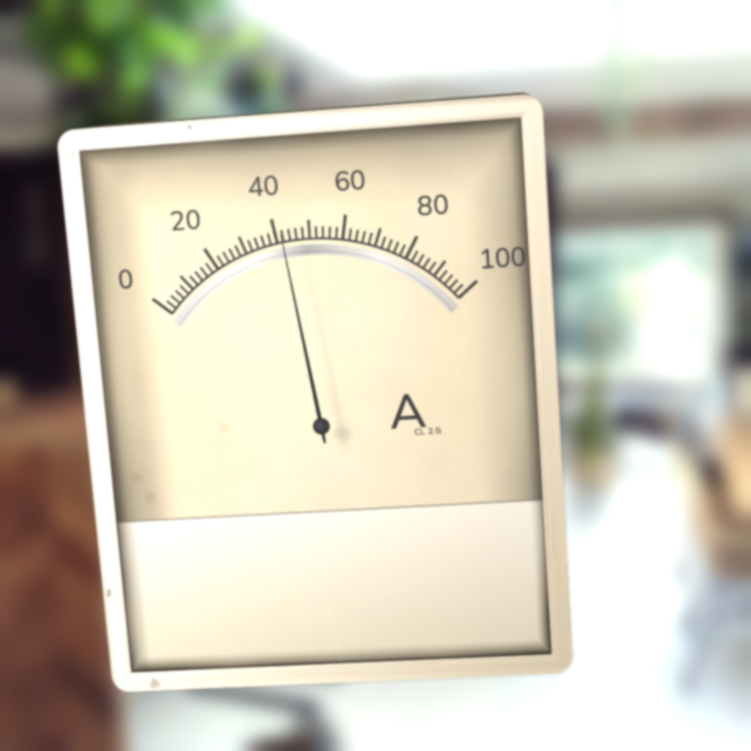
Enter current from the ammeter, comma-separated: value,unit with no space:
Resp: 42,A
